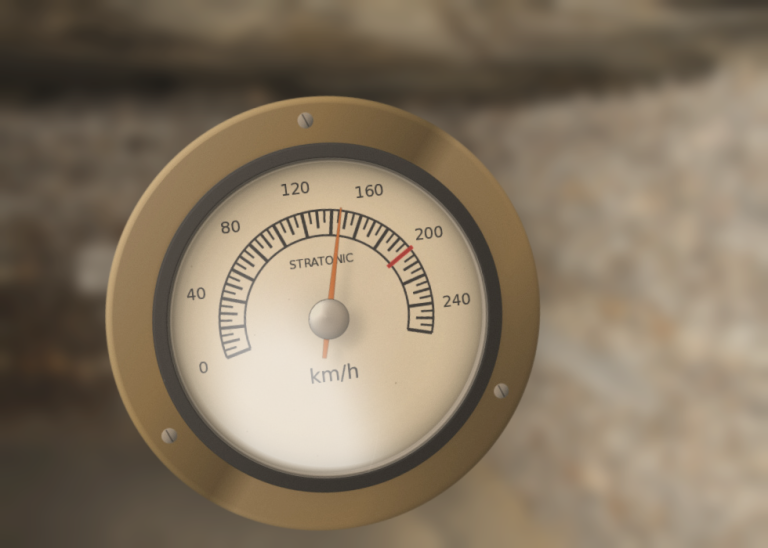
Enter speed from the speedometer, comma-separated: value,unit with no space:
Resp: 145,km/h
